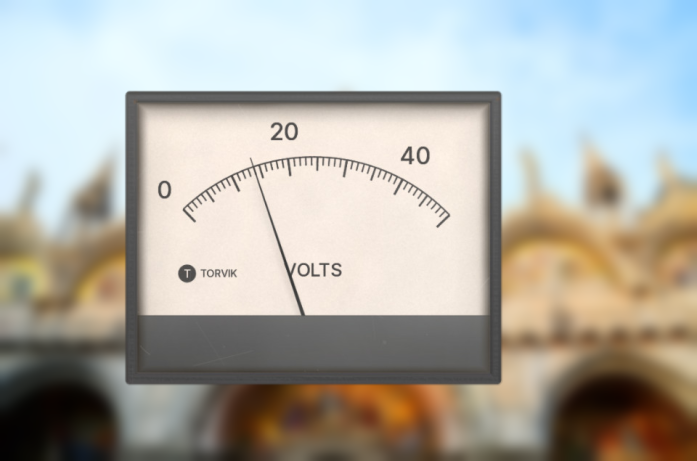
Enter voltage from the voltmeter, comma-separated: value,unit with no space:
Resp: 14,V
